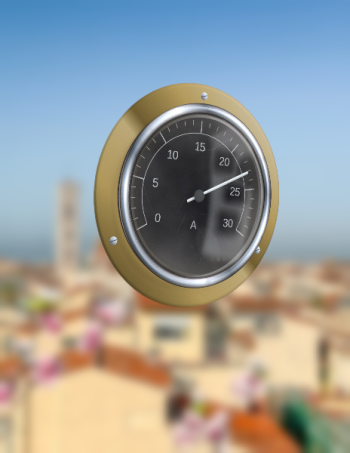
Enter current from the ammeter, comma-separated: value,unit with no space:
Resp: 23,A
